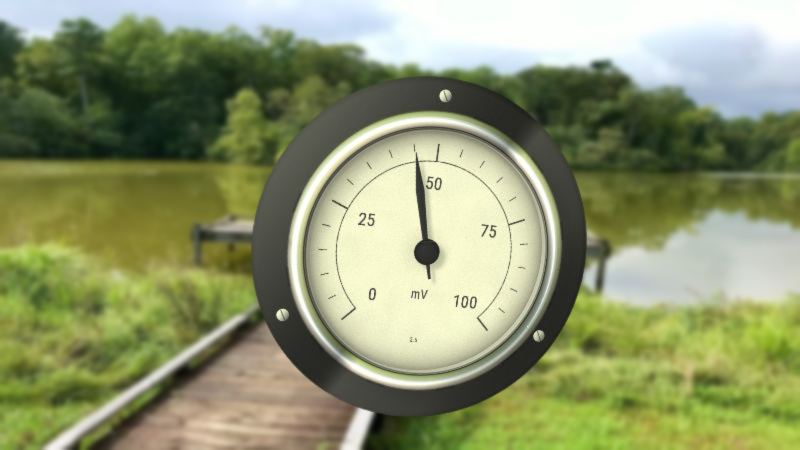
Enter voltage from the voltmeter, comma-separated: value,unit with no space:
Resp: 45,mV
